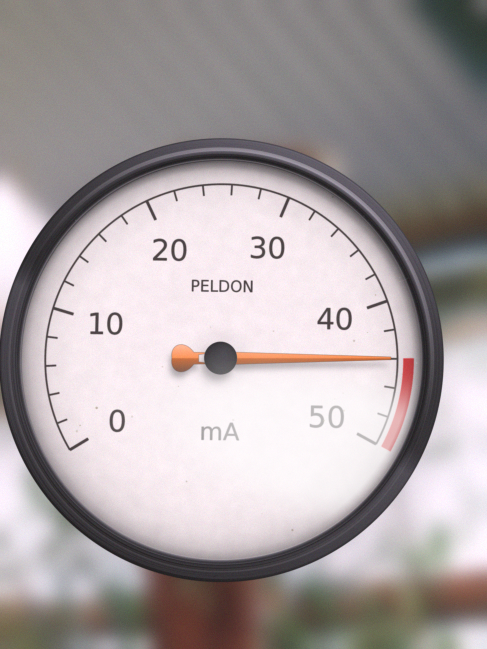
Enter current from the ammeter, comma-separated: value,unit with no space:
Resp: 44,mA
